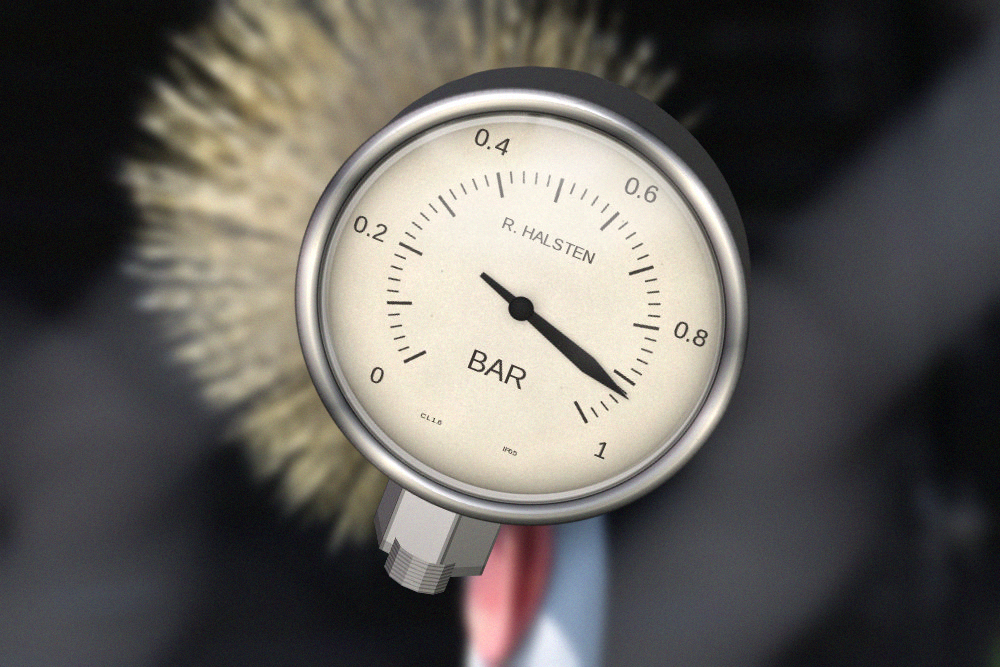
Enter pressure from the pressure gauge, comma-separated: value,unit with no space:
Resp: 0.92,bar
